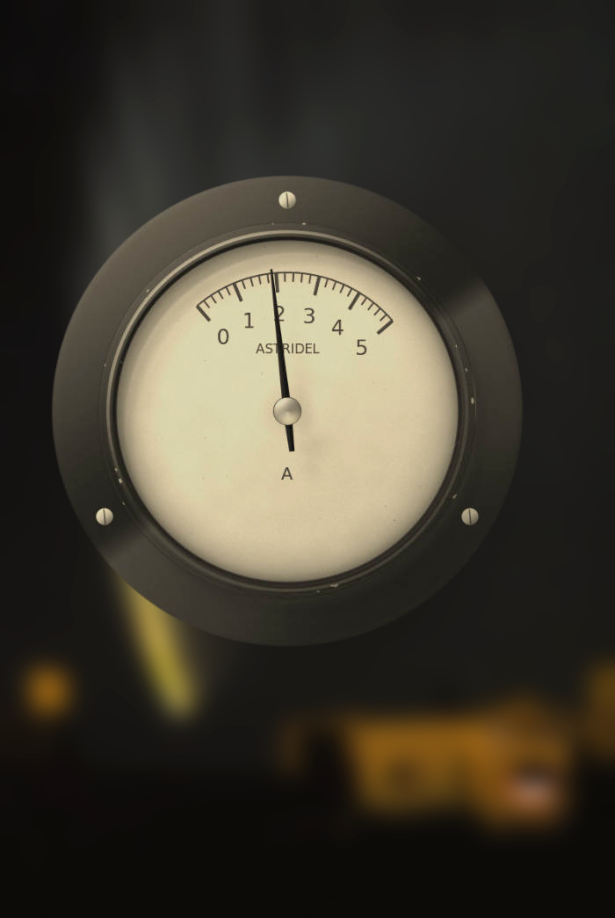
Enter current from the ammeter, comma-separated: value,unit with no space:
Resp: 1.9,A
